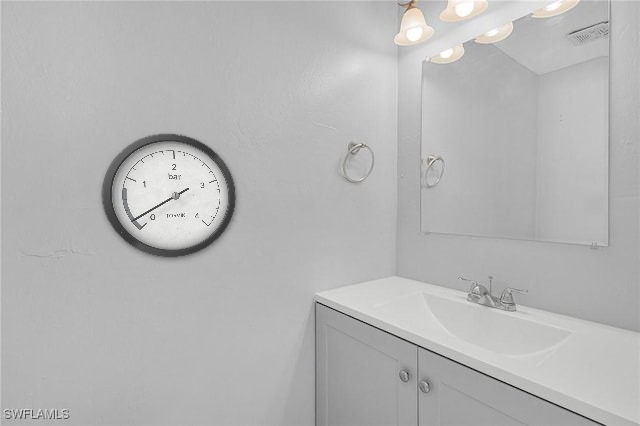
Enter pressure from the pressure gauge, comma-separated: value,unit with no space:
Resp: 0.2,bar
